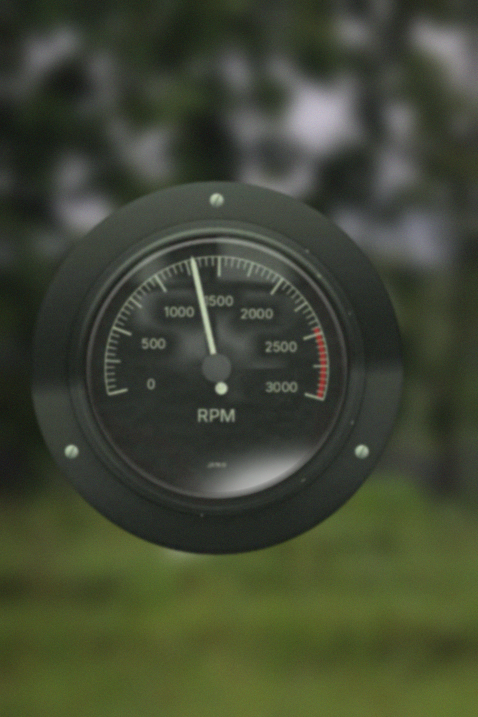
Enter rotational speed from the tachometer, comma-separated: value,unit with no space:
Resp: 1300,rpm
